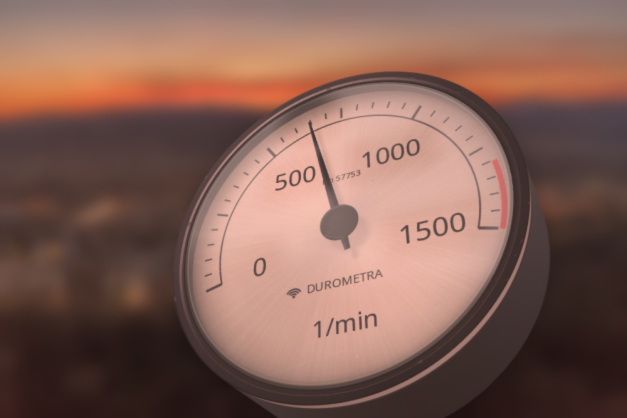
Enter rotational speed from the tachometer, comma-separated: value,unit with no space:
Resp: 650,rpm
